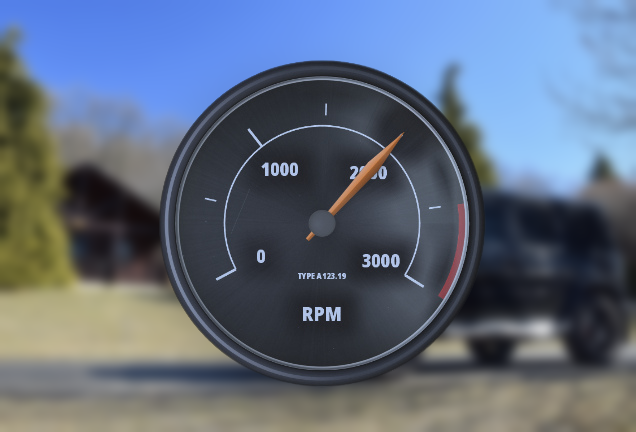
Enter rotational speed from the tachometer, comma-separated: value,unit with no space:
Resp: 2000,rpm
